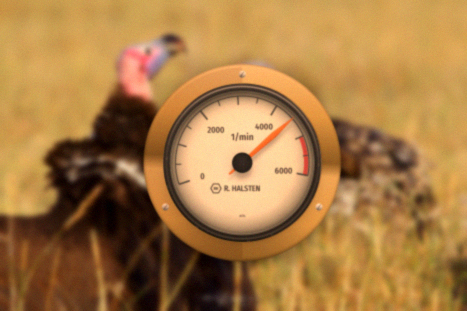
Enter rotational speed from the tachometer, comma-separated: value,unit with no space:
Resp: 4500,rpm
